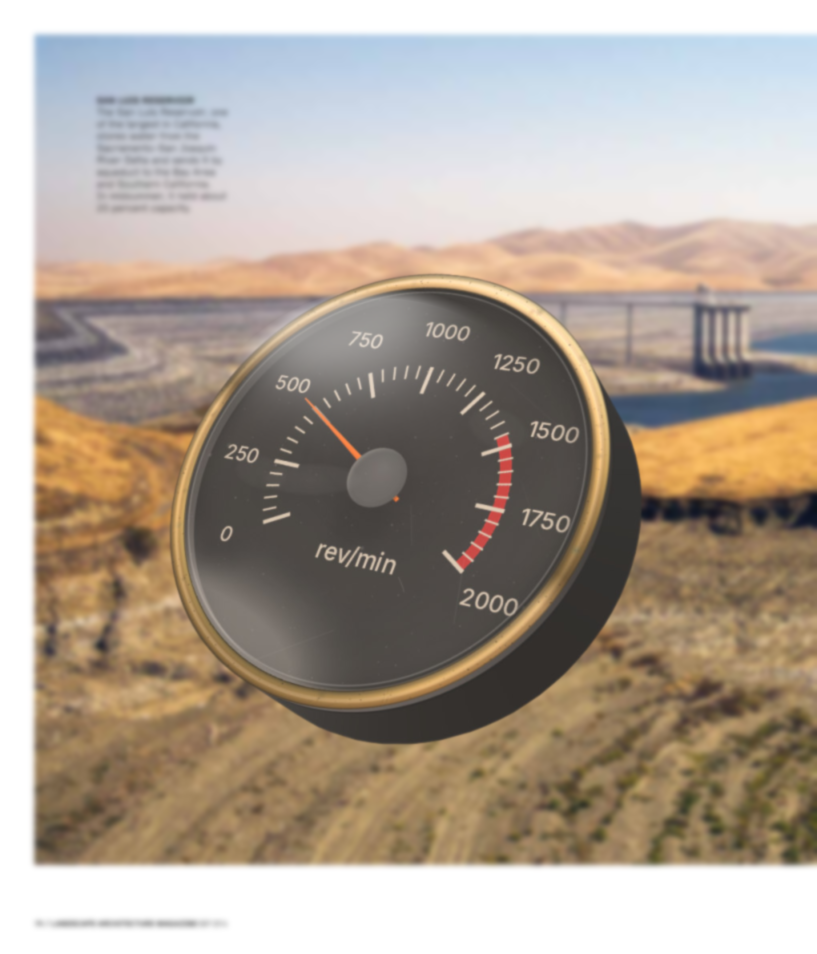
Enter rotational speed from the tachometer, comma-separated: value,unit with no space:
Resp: 500,rpm
